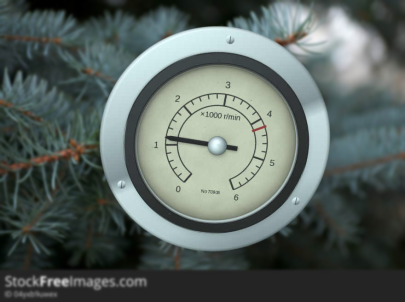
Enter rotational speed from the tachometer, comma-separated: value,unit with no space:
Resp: 1200,rpm
